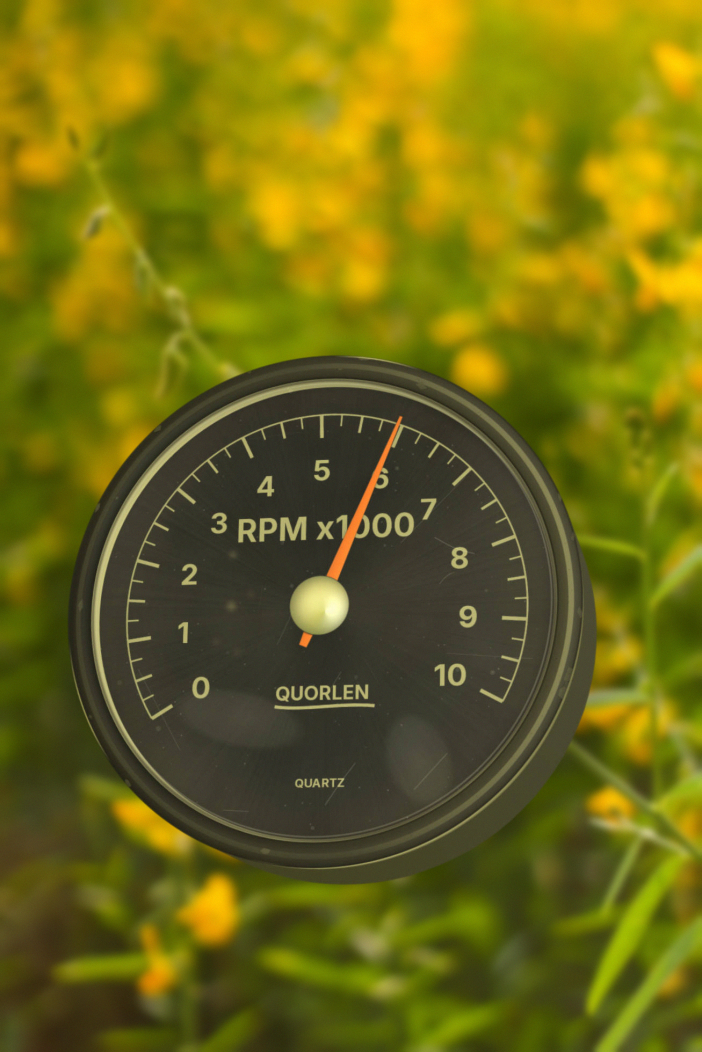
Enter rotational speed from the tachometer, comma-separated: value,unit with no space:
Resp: 6000,rpm
